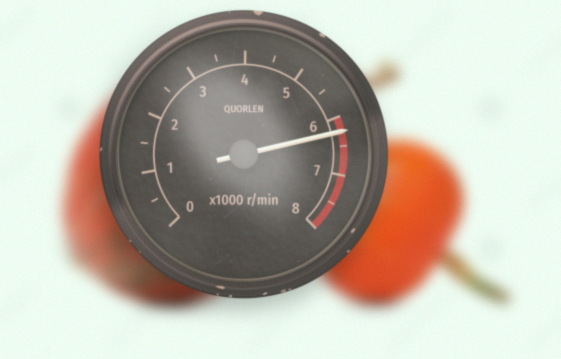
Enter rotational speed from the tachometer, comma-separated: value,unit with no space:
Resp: 6250,rpm
